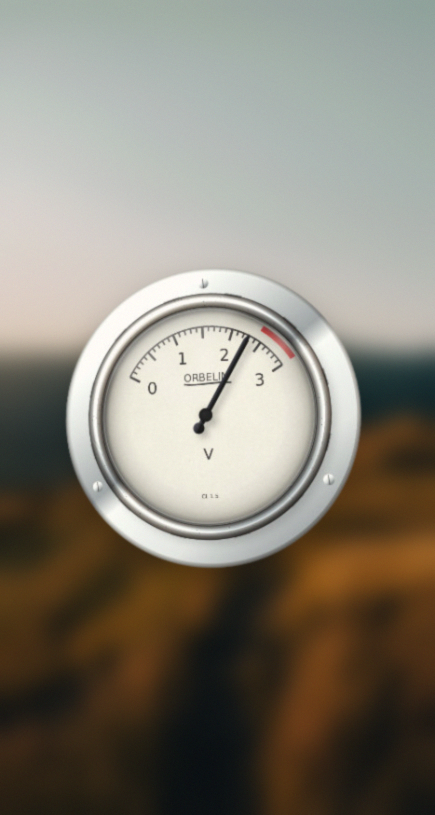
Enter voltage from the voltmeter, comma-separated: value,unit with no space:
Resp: 2.3,V
